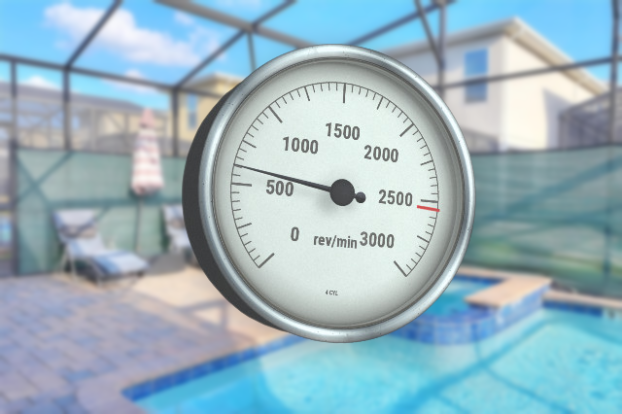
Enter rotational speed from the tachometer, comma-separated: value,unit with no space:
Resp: 600,rpm
